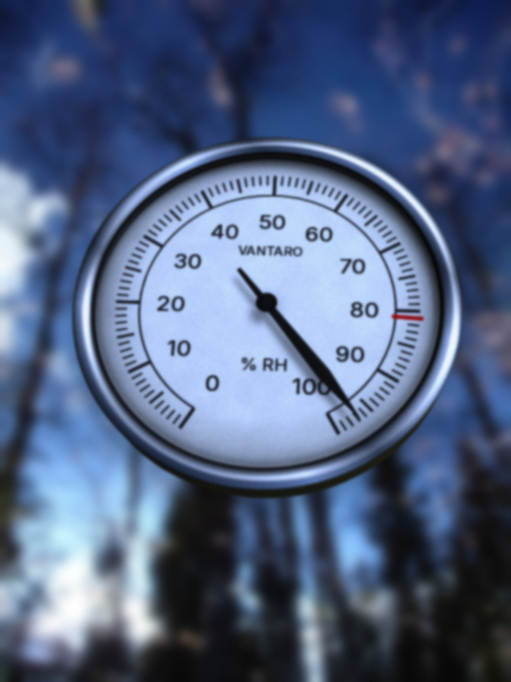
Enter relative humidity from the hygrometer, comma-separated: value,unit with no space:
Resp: 97,%
